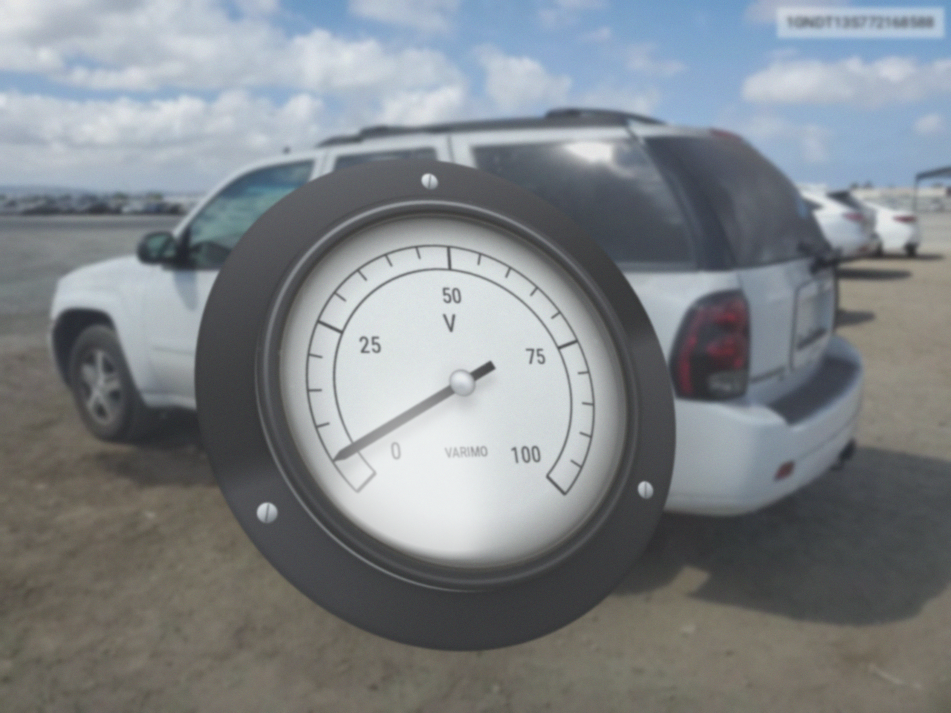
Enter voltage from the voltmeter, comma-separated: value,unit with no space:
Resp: 5,V
